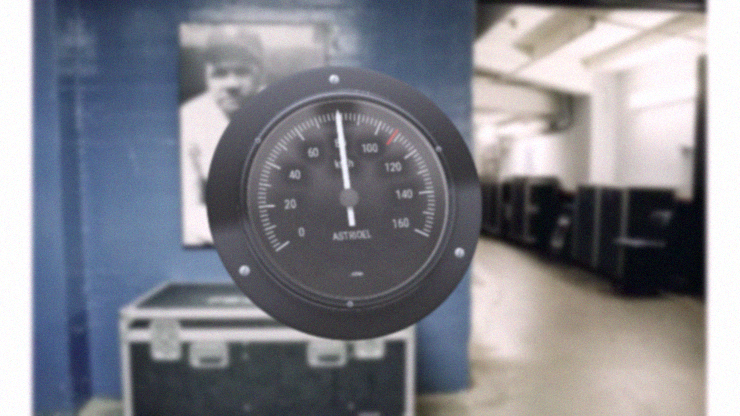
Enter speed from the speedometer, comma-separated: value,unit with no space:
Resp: 80,km/h
